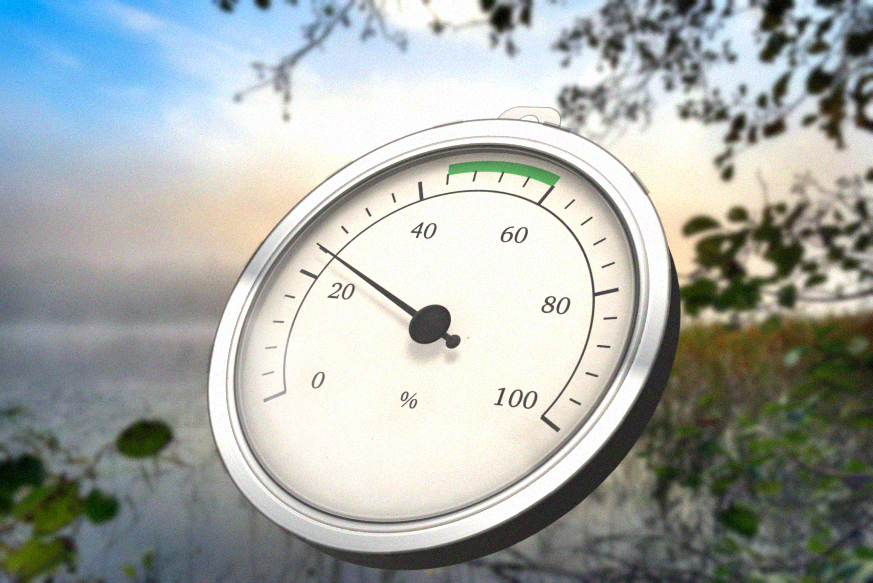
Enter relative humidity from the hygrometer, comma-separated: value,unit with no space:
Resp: 24,%
